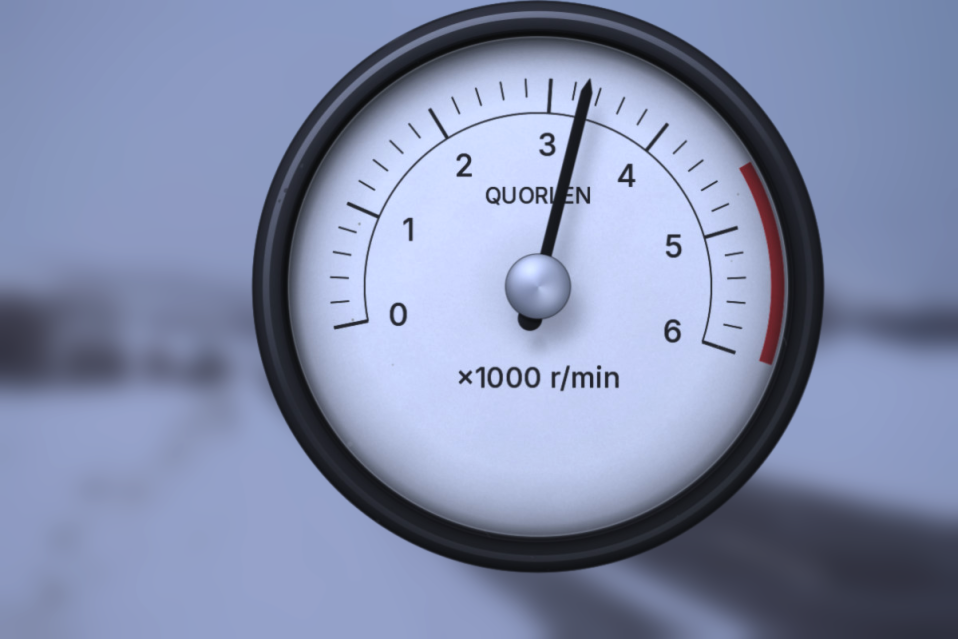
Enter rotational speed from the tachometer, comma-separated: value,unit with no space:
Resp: 3300,rpm
